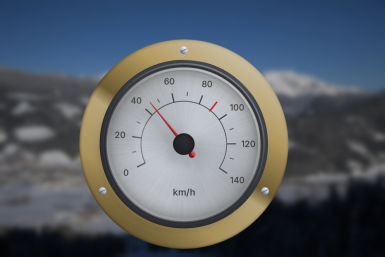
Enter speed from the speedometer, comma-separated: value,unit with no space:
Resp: 45,km/h
